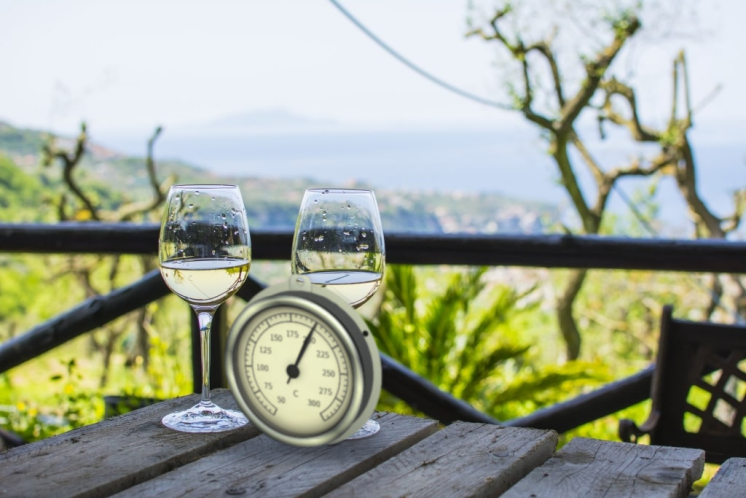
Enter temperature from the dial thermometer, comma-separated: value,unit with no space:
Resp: 200,°C
